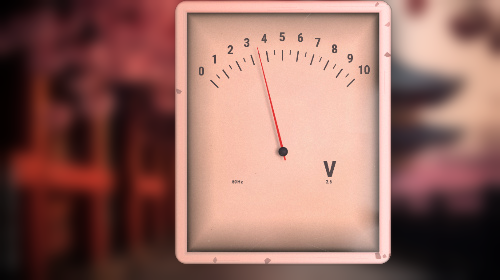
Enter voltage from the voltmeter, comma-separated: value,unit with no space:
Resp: 3.5,V
